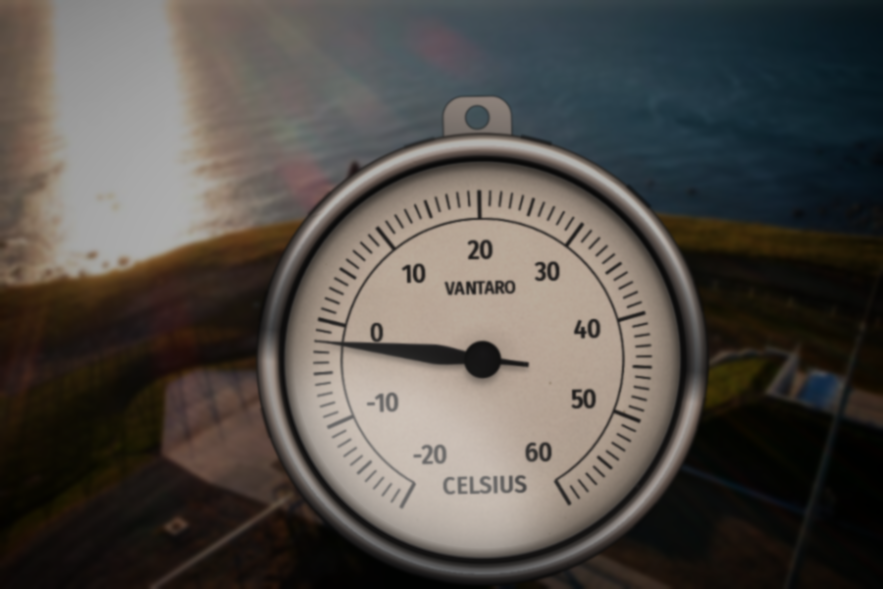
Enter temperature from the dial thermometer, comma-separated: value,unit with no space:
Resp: -2,°C
